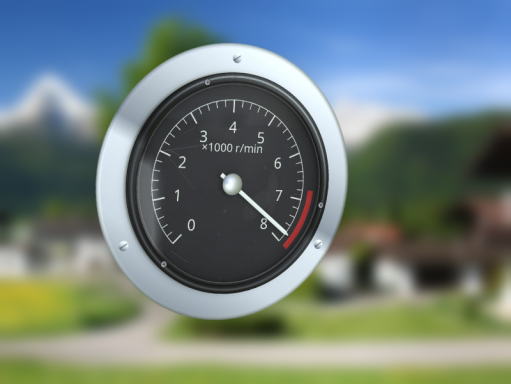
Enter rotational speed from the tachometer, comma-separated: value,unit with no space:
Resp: 7800,rpm
